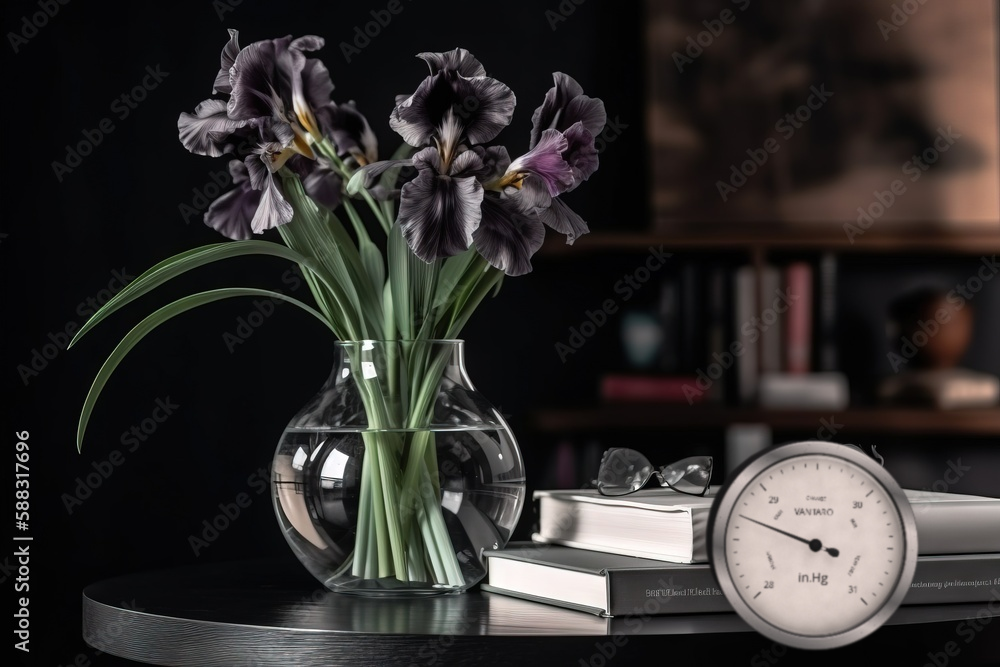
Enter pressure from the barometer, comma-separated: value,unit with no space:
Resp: 28.7,inHg
